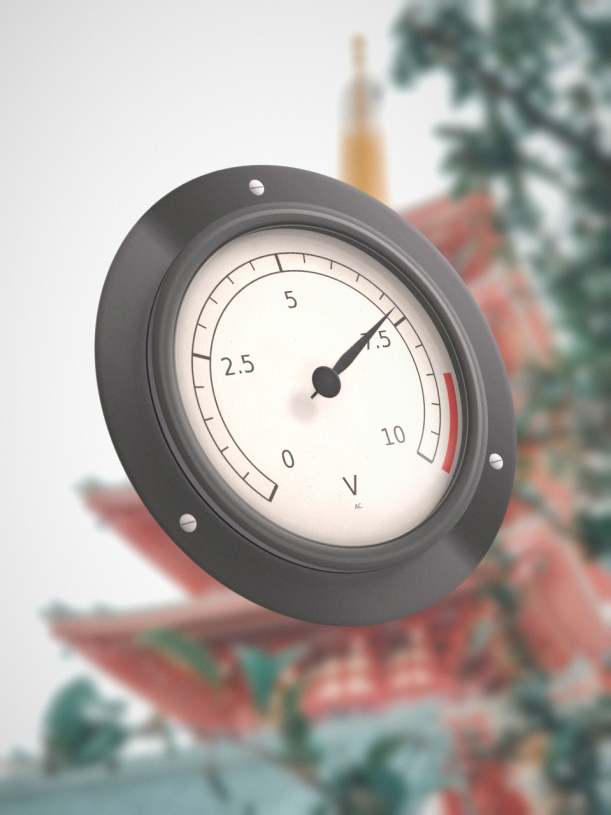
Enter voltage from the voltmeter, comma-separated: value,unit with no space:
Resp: 7.25,V
